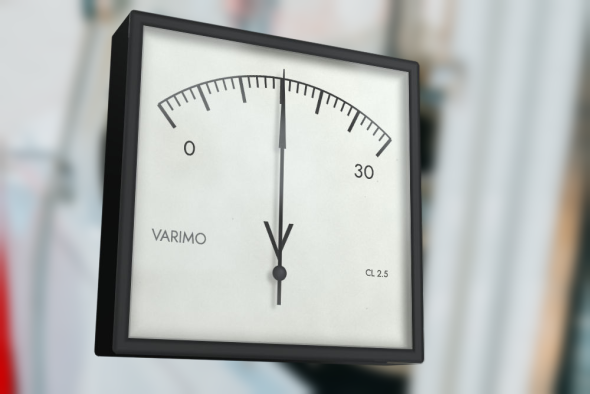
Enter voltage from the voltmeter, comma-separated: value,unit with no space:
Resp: 15,V
